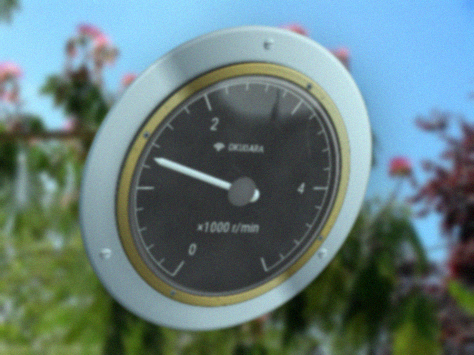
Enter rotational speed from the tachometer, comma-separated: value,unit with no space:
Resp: 1300,rpm
